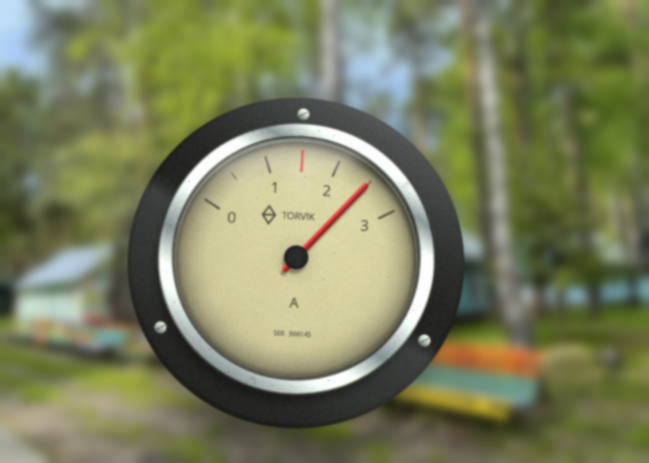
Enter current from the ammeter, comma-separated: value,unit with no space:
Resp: 2.5,A
